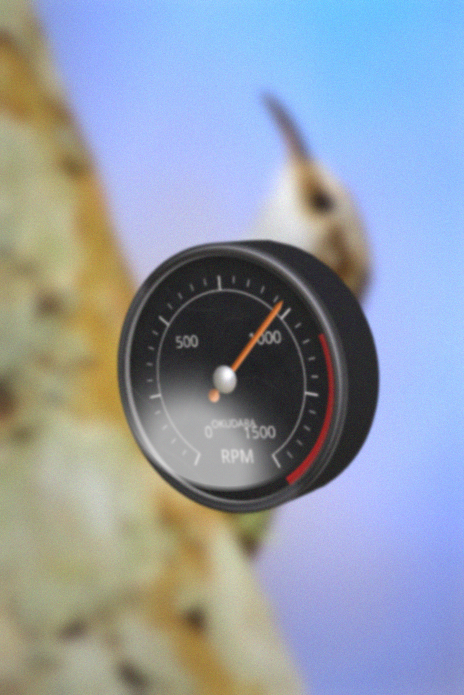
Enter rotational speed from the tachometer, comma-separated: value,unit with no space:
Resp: 975,rpm
